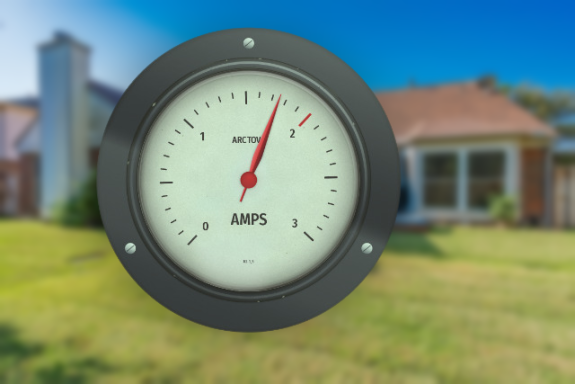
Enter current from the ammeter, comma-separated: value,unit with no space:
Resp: 1.75,A
